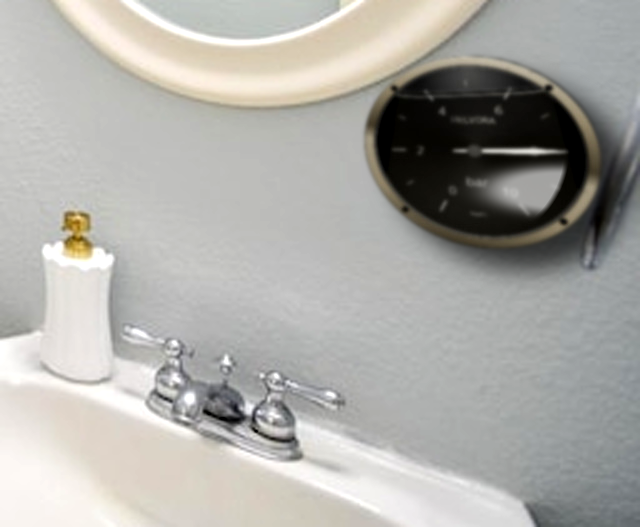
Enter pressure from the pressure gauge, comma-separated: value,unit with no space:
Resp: 8,bar
